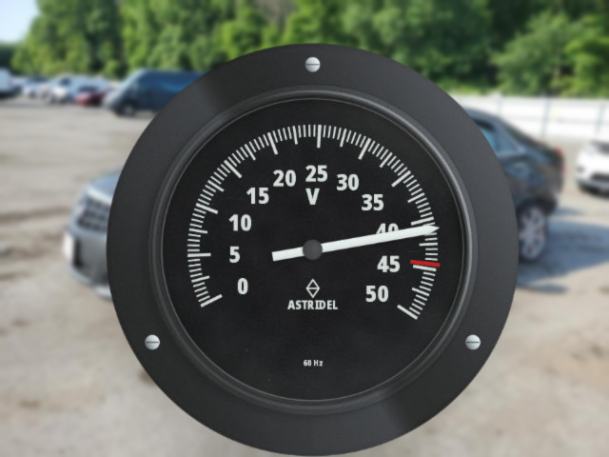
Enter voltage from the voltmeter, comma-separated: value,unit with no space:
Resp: 41,V
